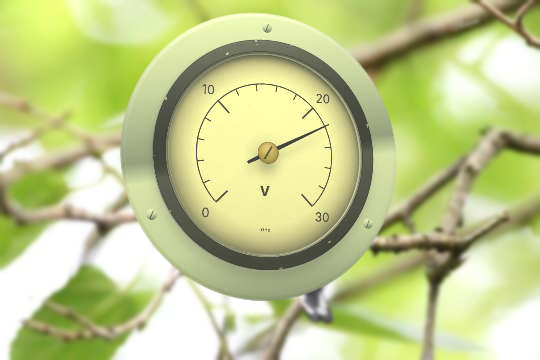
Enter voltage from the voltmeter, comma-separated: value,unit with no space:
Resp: 22,V
